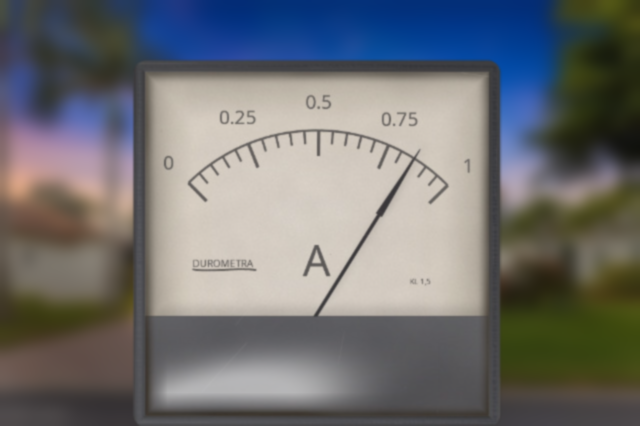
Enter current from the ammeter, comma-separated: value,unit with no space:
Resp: 0.85,A
